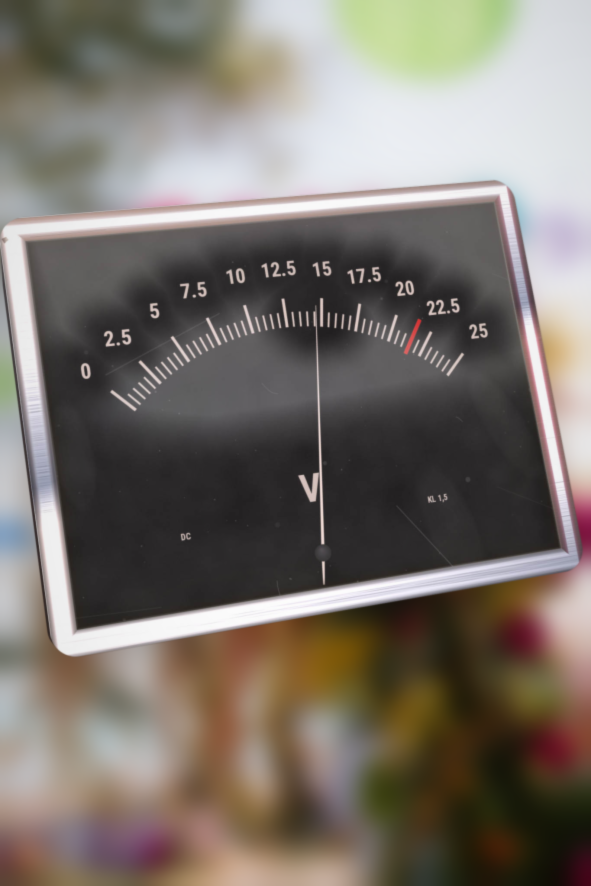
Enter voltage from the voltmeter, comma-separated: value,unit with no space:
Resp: 14.5,V
